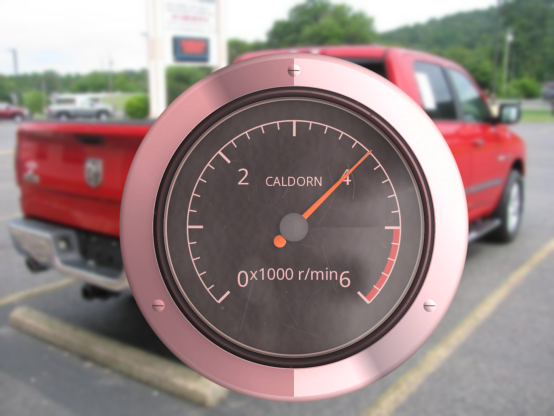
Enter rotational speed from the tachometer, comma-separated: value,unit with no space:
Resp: 4000,rpm
